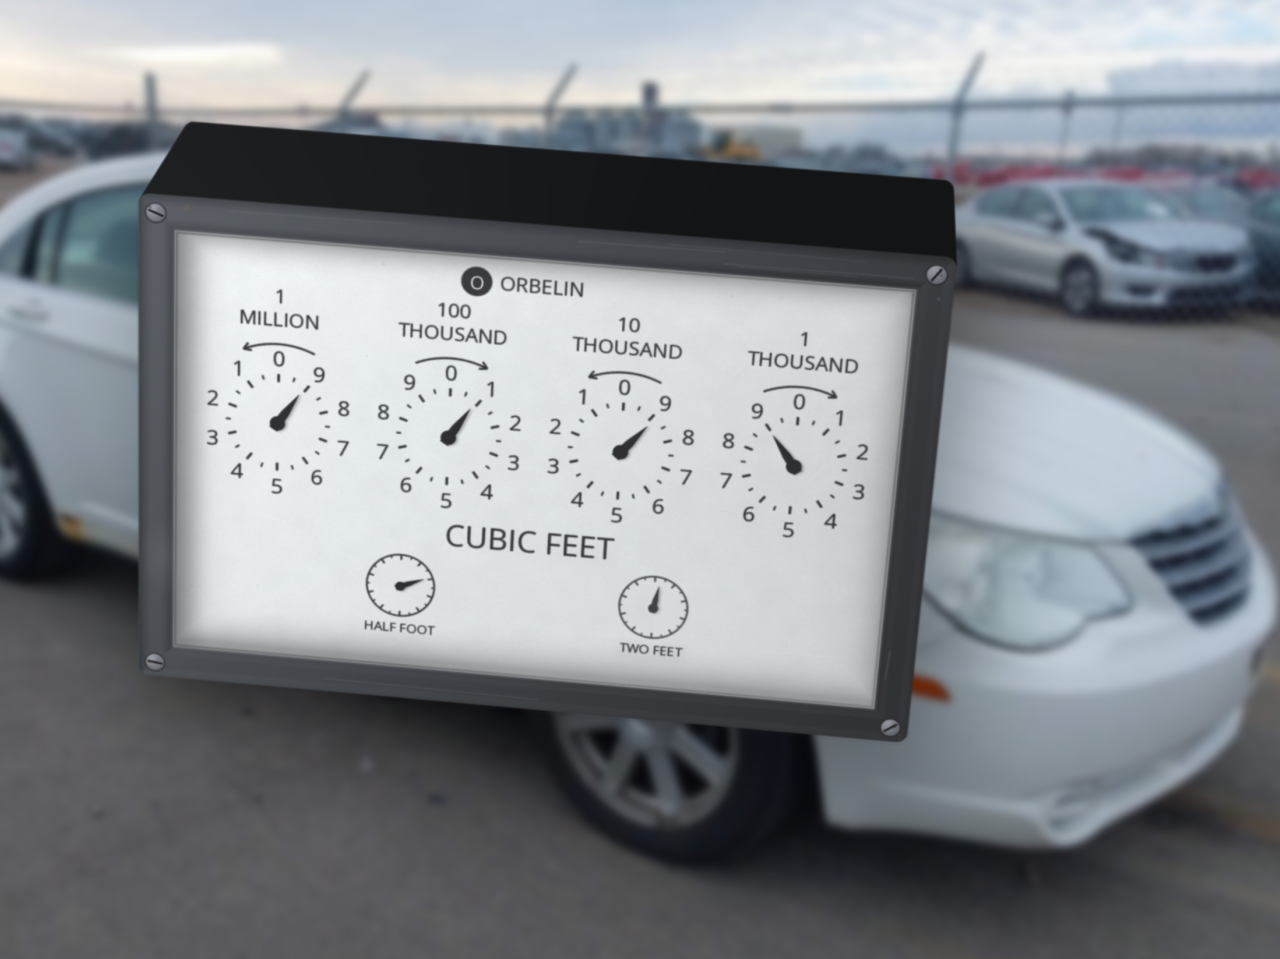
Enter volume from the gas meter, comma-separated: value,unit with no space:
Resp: 908900,ft³
